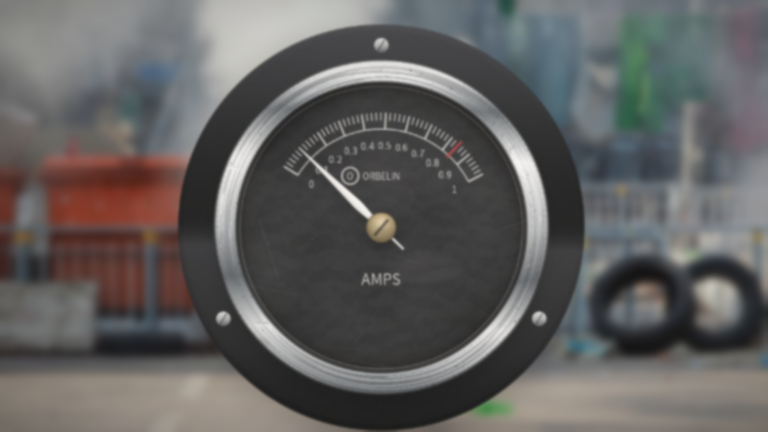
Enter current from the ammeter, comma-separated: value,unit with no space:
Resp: 0.1,A
